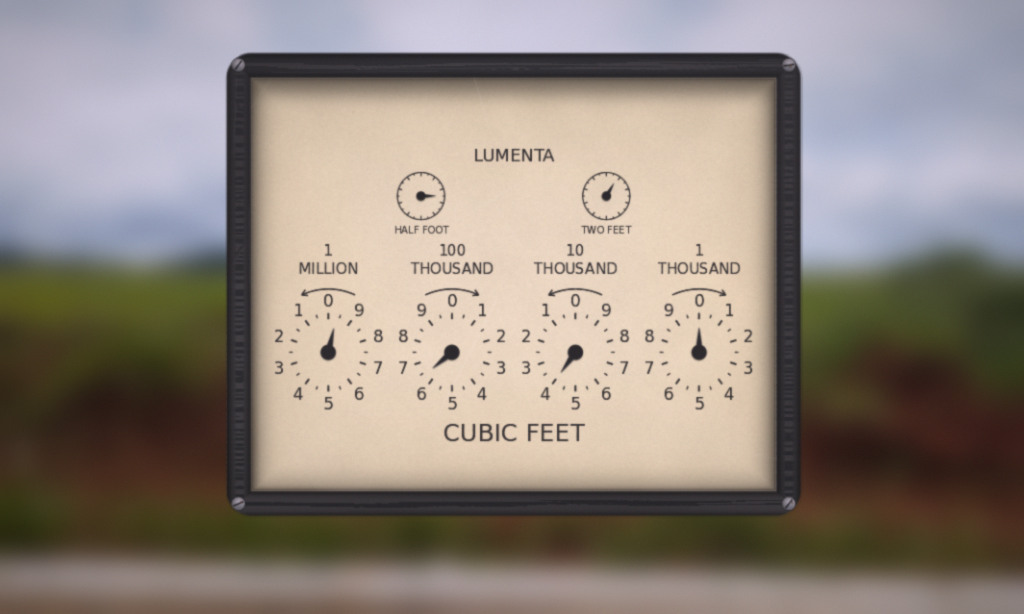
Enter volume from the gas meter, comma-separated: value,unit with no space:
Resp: 964000,ft³
